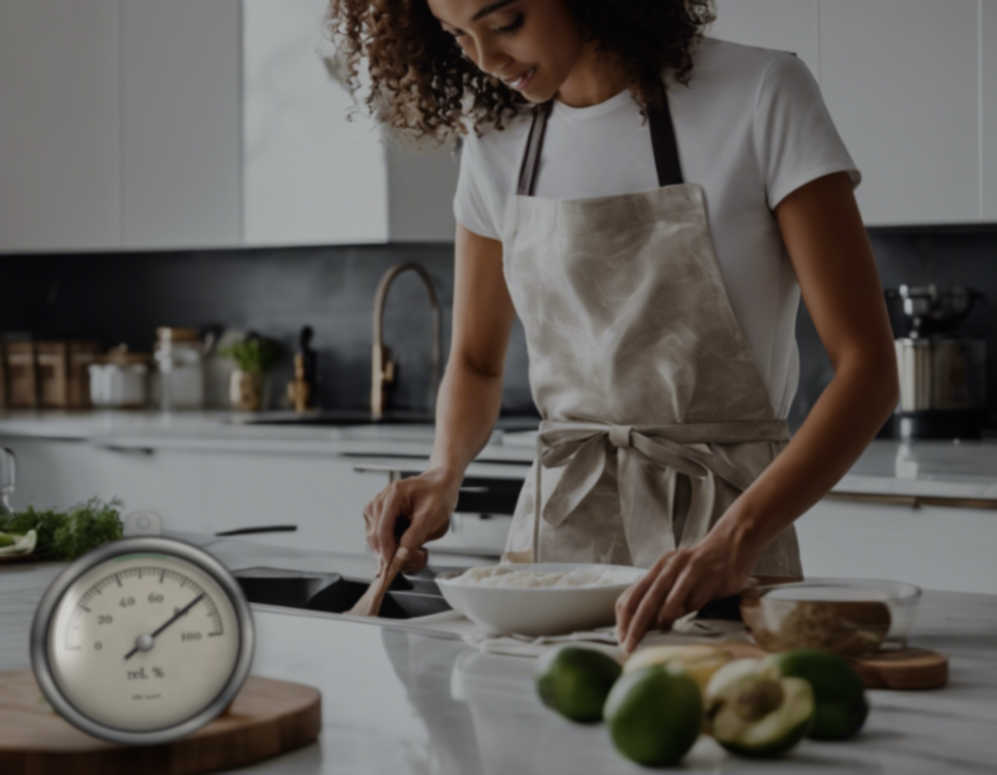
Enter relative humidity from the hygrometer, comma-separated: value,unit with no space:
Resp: 80,%
